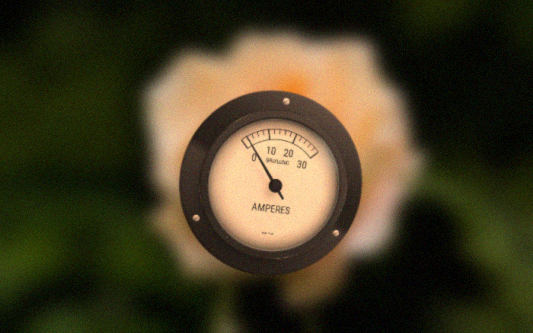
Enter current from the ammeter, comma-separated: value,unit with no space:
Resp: 2,A
